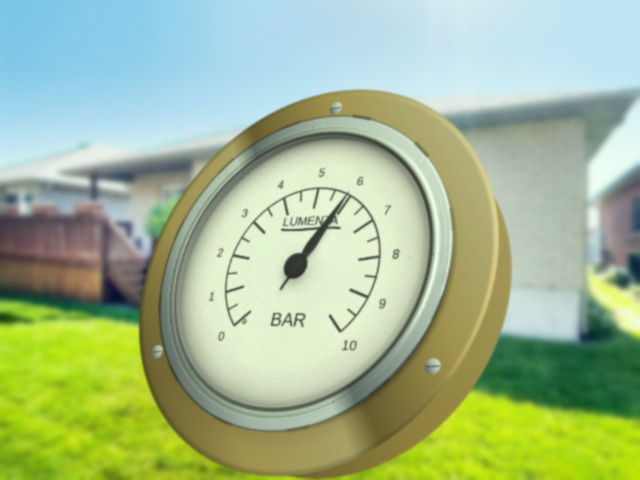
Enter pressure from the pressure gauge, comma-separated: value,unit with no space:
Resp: 6,bar
